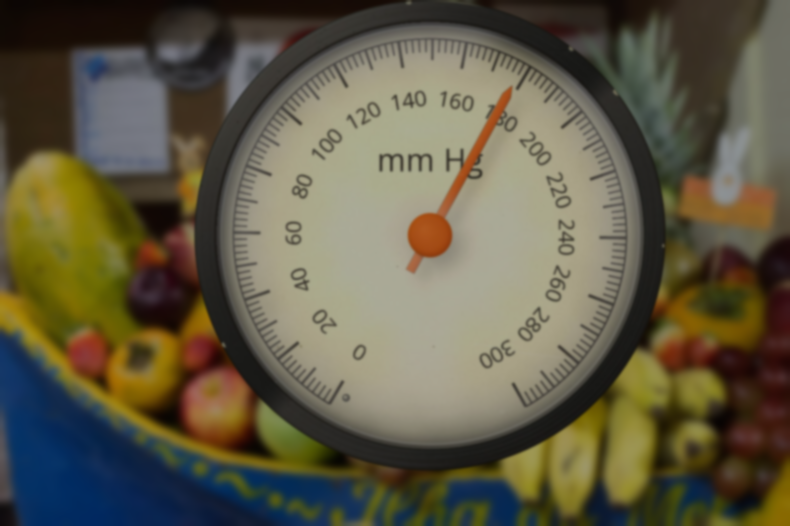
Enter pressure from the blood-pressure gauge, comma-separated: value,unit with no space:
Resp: 178,mmHg
